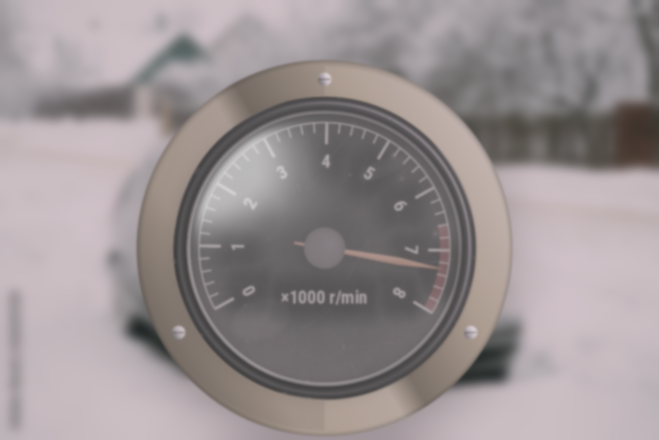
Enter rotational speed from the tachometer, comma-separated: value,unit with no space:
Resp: 7300,rpm
